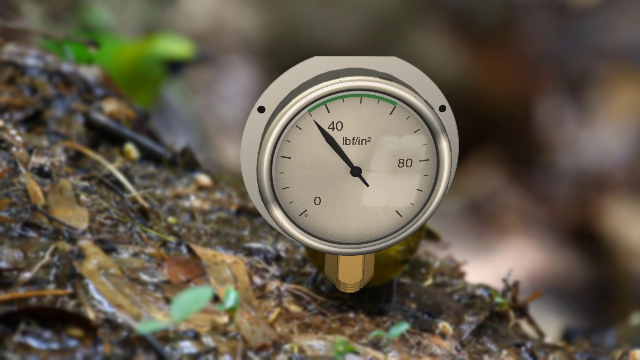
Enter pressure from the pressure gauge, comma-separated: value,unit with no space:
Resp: 35,psi
